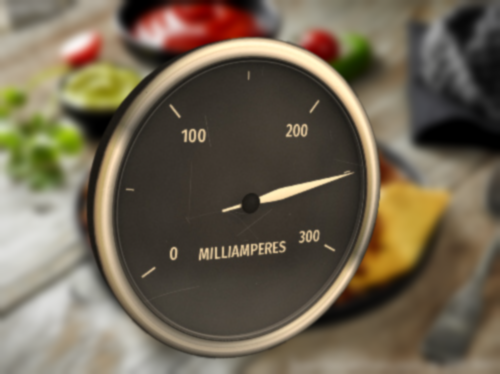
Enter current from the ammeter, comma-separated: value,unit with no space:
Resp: 250,mA
